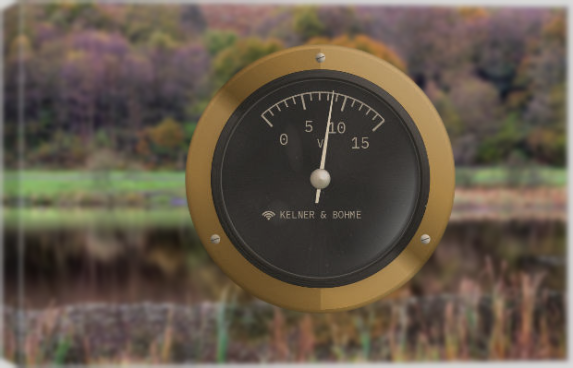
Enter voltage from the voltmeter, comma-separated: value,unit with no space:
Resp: 8.5,V
